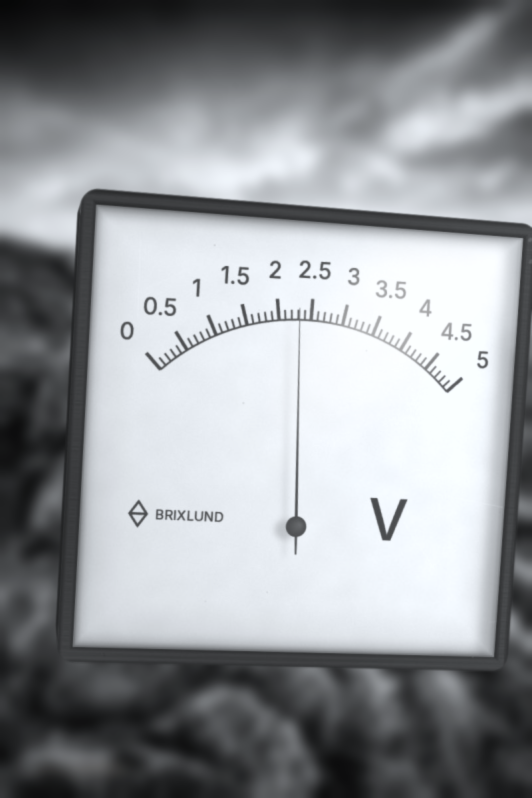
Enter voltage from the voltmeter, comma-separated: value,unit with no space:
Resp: 2.3,V
